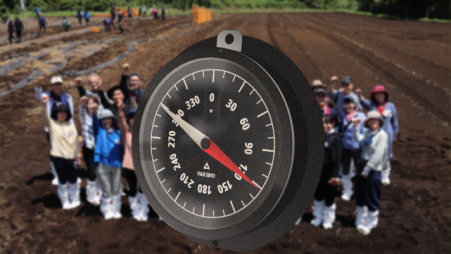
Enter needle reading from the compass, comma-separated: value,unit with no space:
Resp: 120,°
